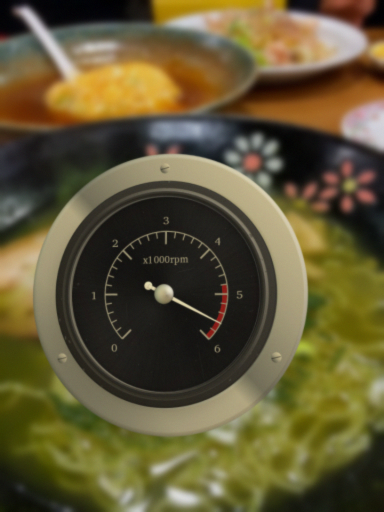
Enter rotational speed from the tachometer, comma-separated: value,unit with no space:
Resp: 5600,rpm
